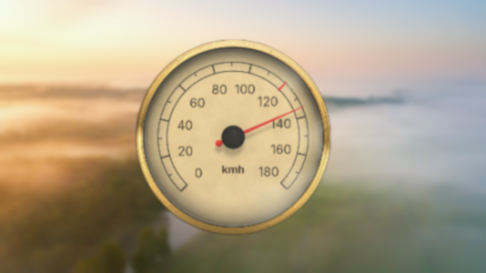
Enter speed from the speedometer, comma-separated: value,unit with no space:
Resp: 135,km/h
